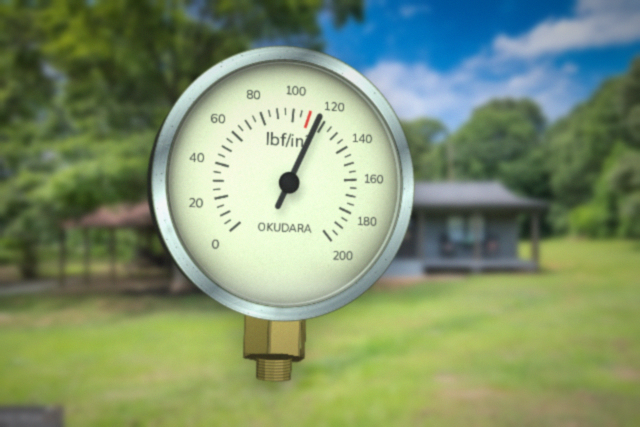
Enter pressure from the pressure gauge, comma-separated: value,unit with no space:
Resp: 115,psi
